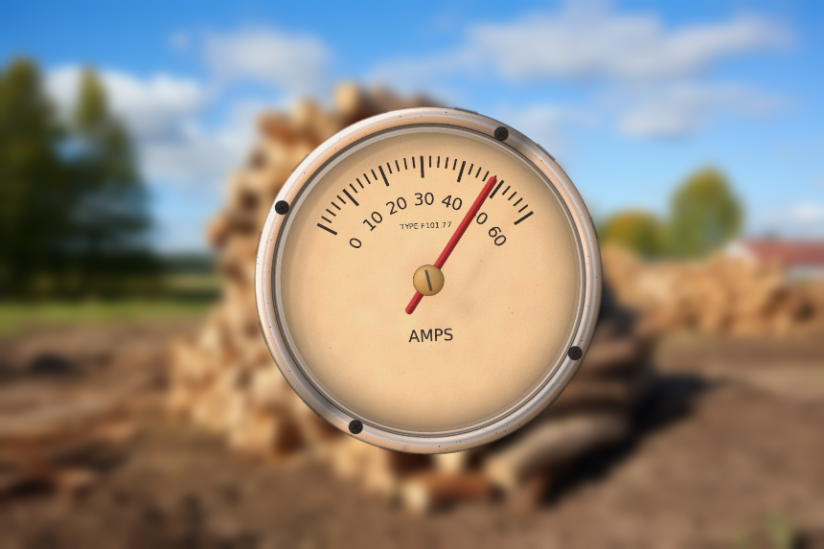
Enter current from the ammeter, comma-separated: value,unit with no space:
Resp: 48,A
